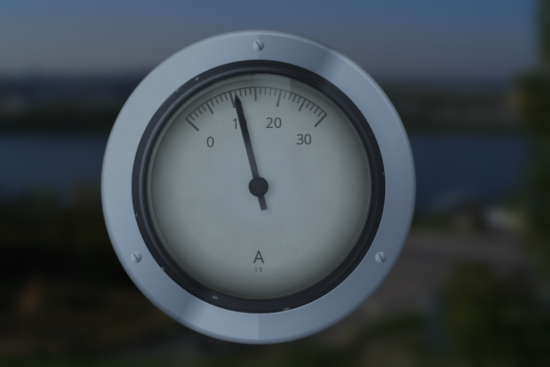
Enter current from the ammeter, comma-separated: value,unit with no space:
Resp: 11,A
